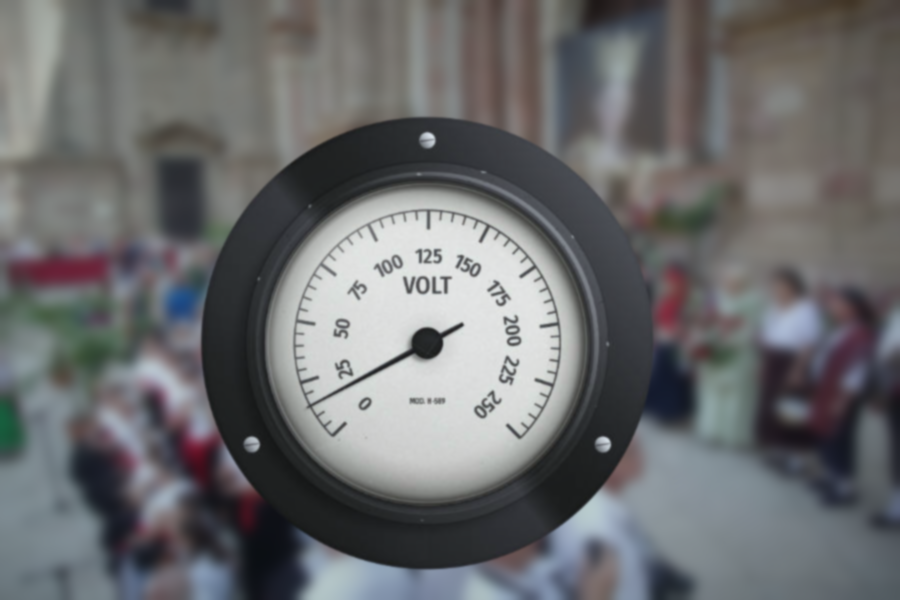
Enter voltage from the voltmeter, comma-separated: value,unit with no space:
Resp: 15,V
